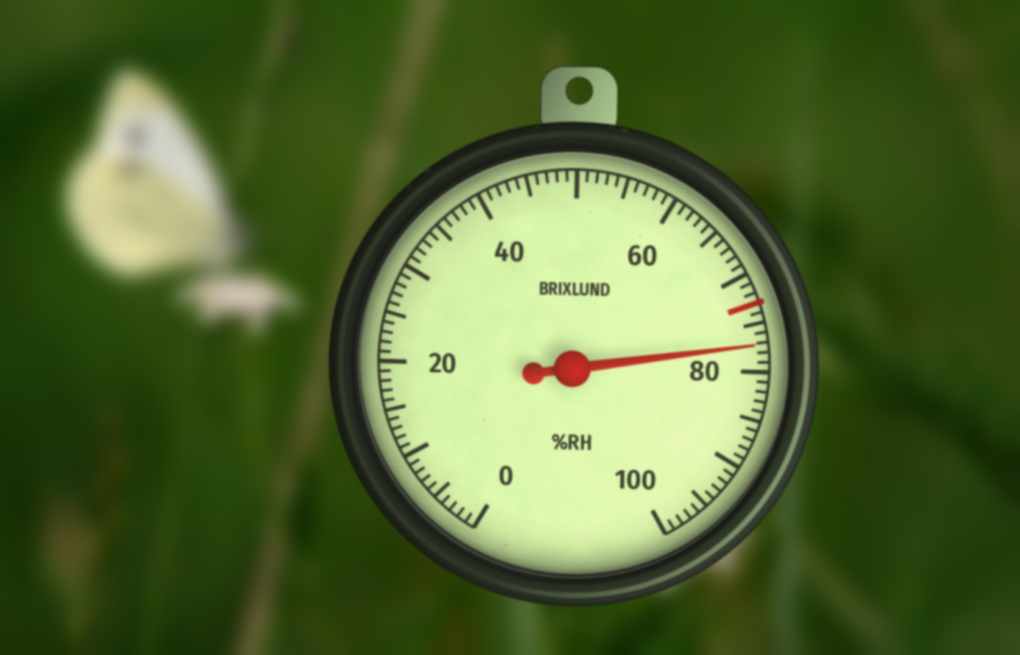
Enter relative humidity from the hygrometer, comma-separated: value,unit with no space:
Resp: 77,%
